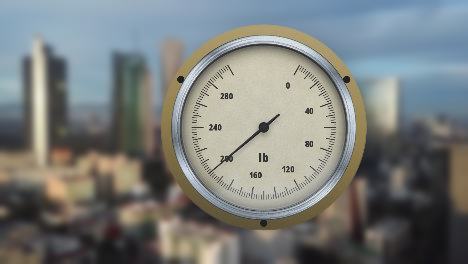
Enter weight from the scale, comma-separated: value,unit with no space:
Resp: 200,lb
